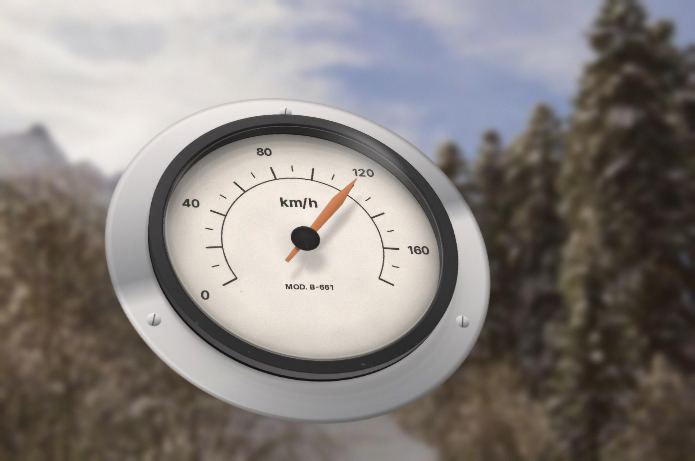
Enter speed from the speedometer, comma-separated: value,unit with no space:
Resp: 120,km/h
